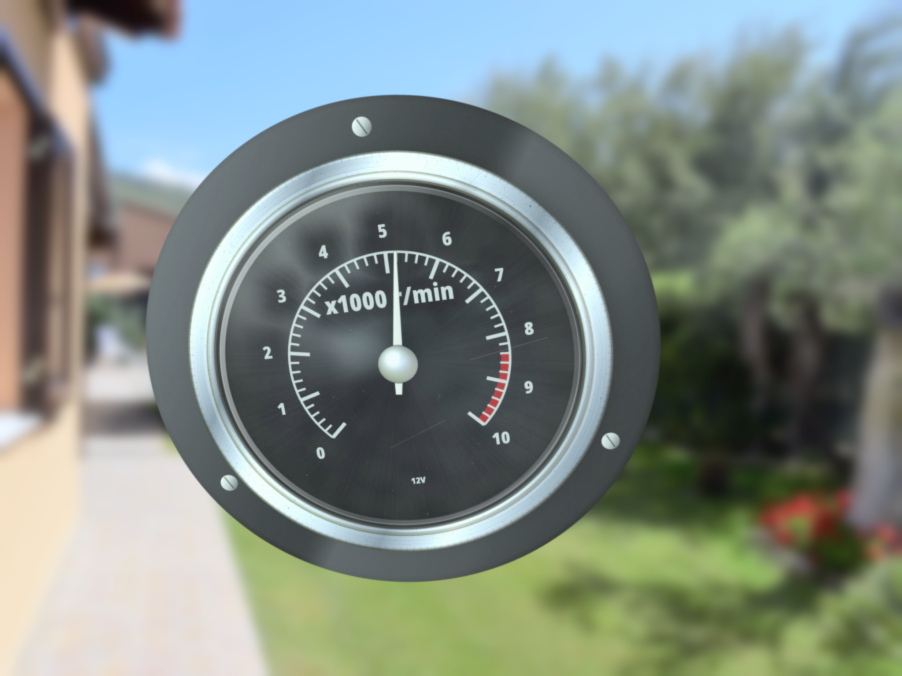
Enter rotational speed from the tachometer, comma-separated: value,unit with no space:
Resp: 5200,rpm
